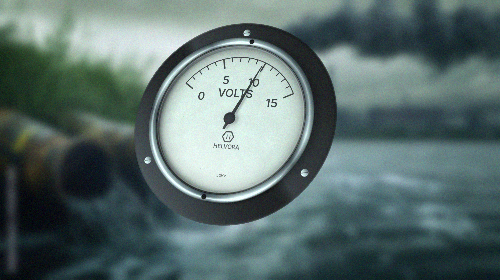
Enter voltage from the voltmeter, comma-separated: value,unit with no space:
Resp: 10,V
